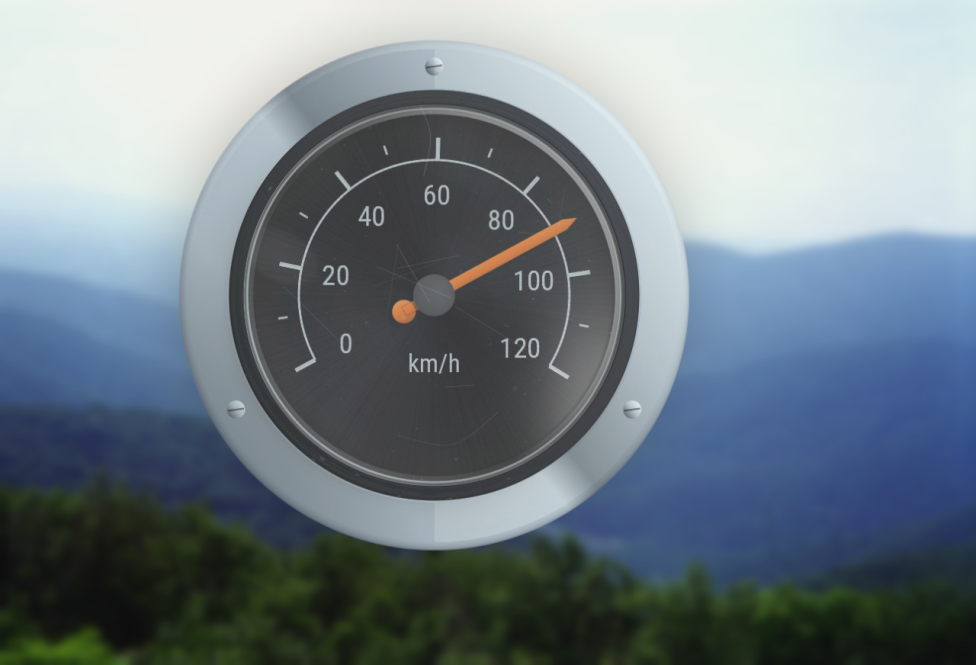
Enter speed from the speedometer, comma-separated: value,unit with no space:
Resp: 90,km/h
